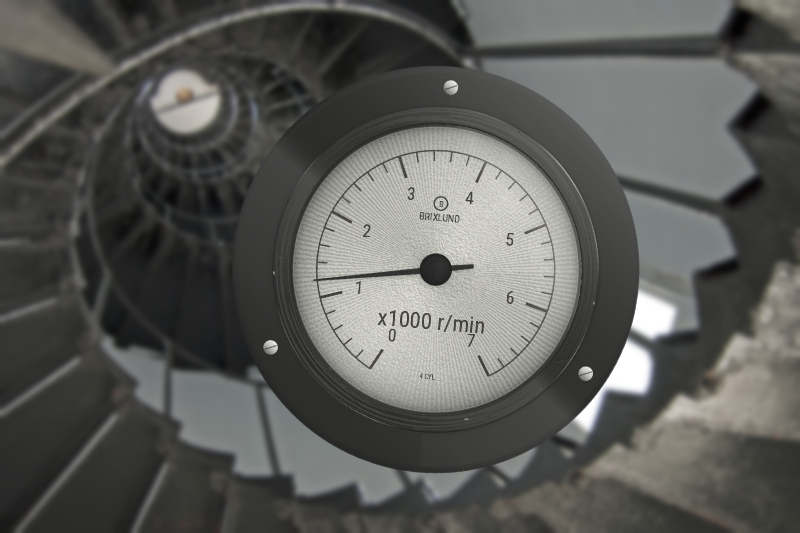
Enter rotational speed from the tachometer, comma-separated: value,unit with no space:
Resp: 1200,rpm
